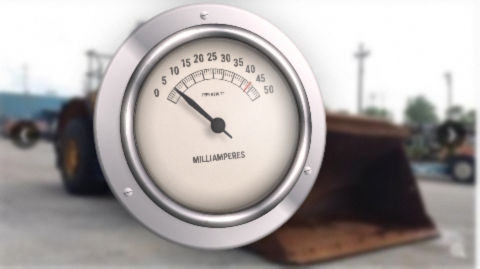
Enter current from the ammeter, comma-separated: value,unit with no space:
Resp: 5,mA
